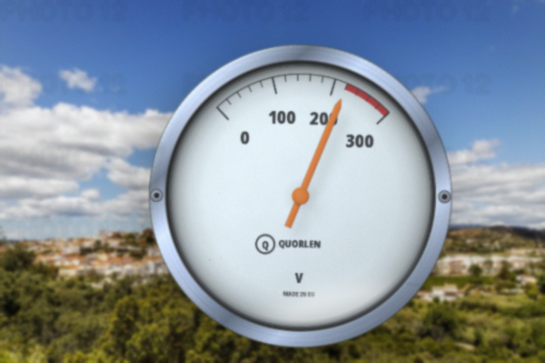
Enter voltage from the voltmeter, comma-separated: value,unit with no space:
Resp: 220,V
